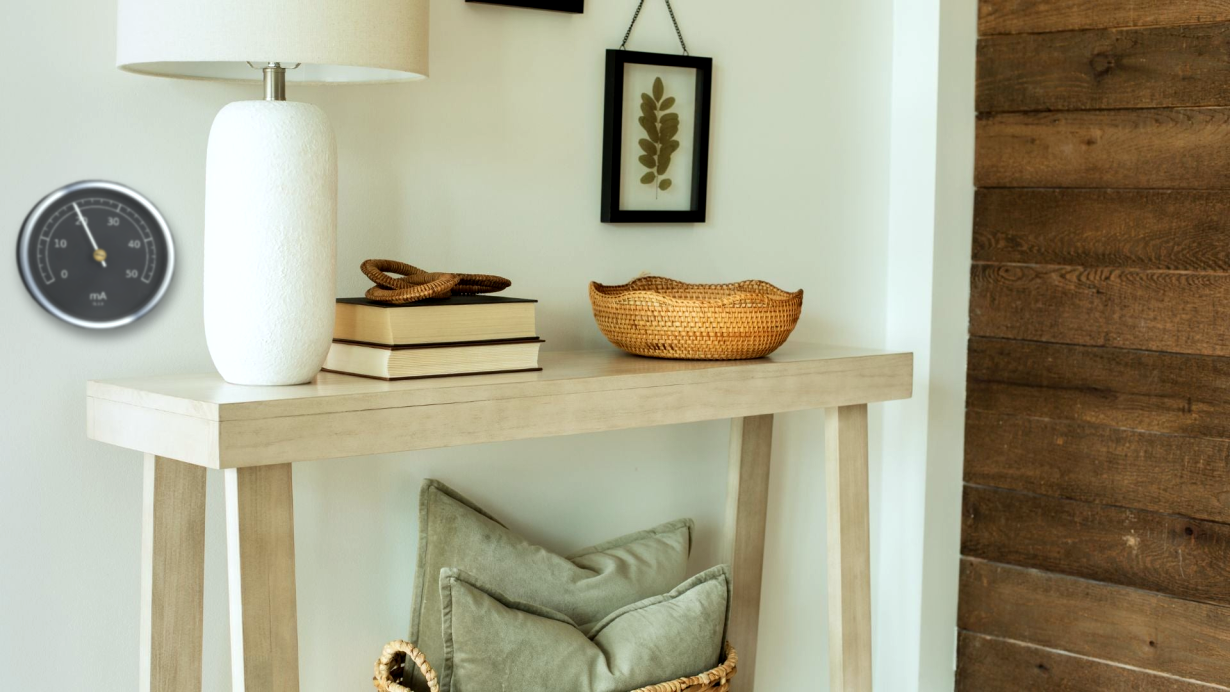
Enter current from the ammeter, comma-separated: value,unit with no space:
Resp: 20,mA
